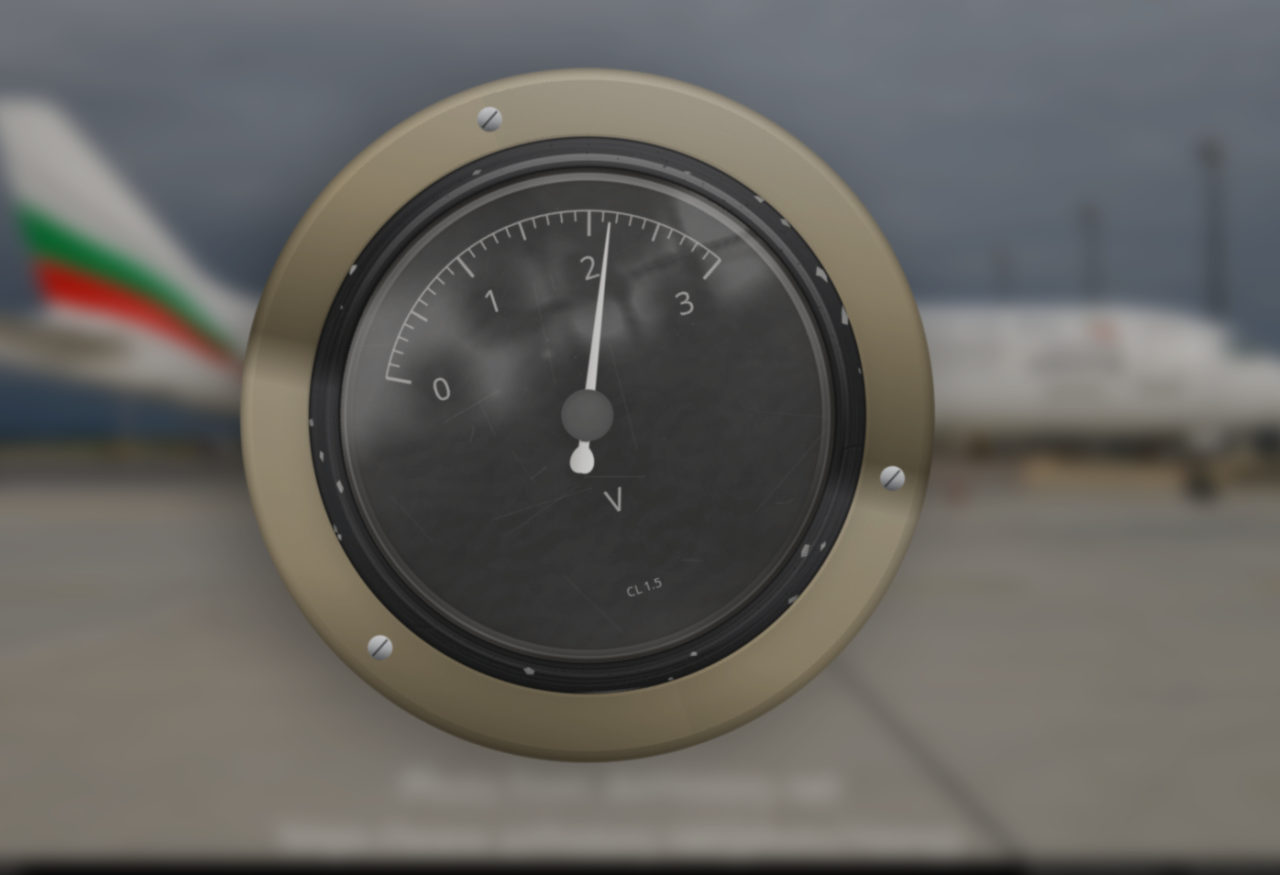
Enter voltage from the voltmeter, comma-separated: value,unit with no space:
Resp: 2.15,V
